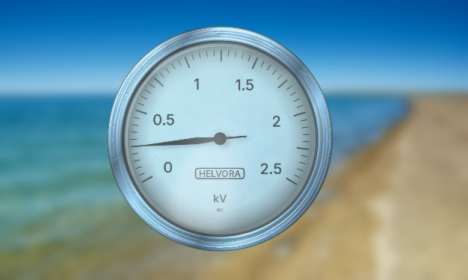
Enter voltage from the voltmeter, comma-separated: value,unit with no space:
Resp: 0.25,kV
